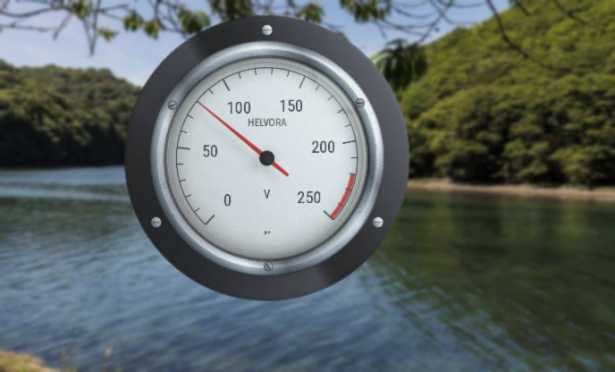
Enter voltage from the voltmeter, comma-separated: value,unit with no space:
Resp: 80,V
